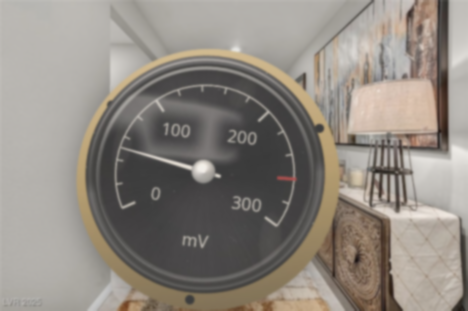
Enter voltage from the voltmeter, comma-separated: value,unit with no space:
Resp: 50,mV
